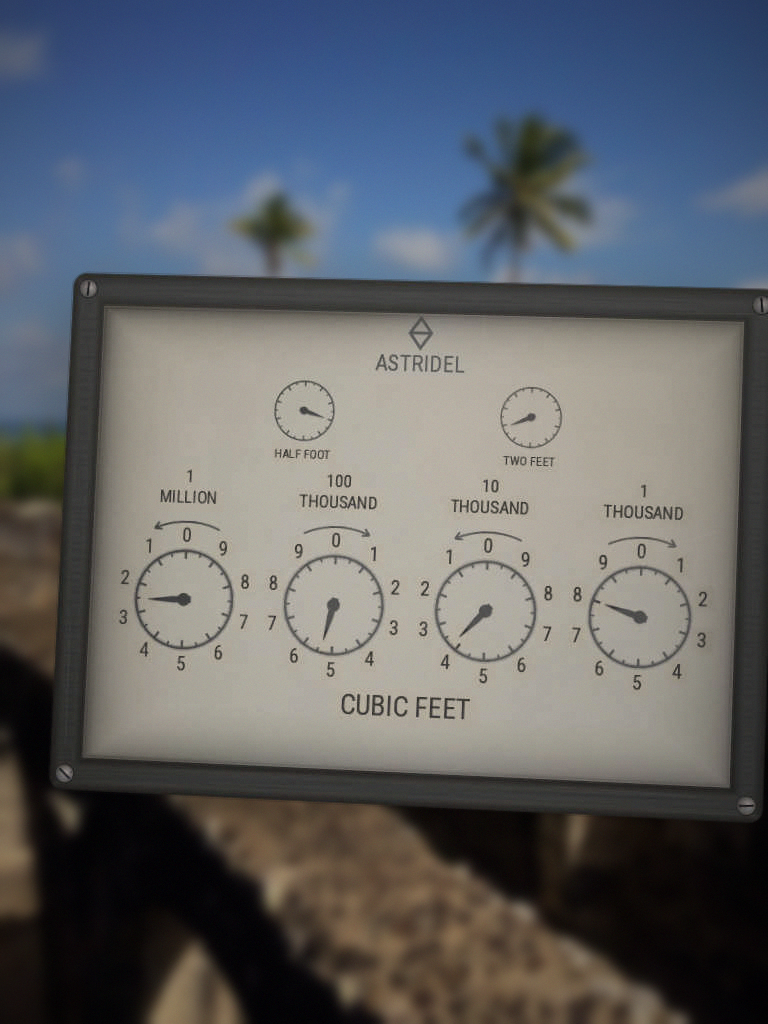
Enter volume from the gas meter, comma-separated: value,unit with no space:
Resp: 253800,ft³
